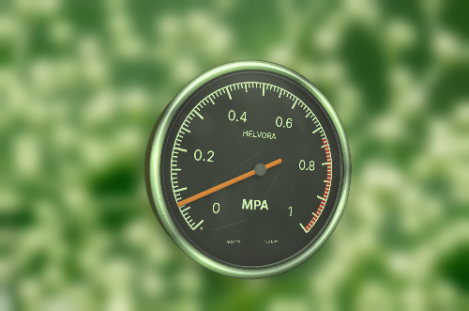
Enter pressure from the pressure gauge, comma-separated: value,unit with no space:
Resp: 0.07,MPa
